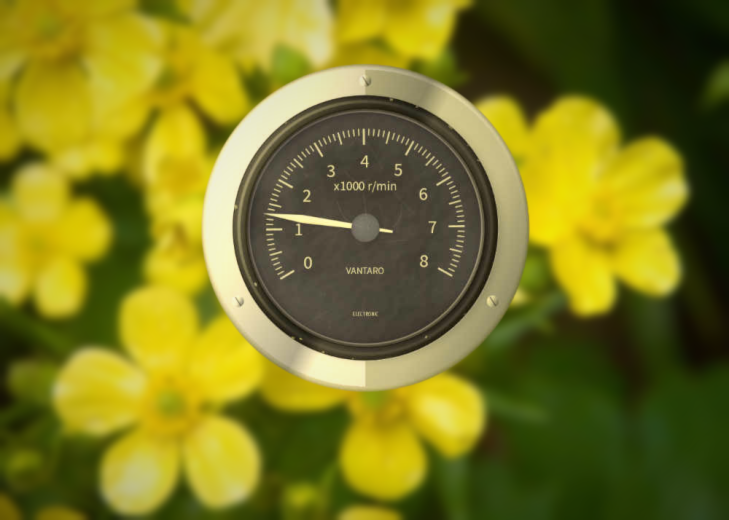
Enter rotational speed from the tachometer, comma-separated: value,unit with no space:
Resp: 1300,rpm
